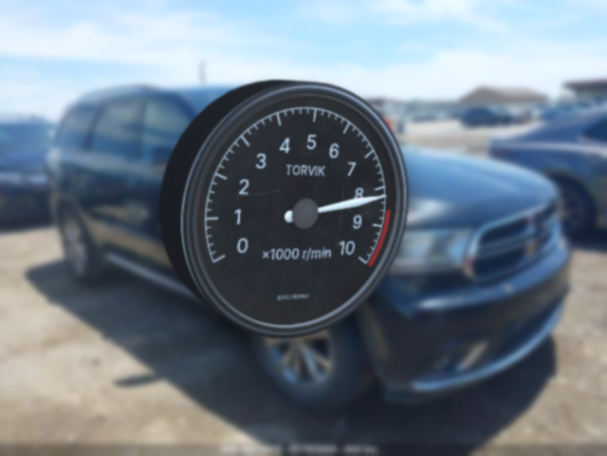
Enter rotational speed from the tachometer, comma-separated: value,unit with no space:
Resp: 8200,rpm
